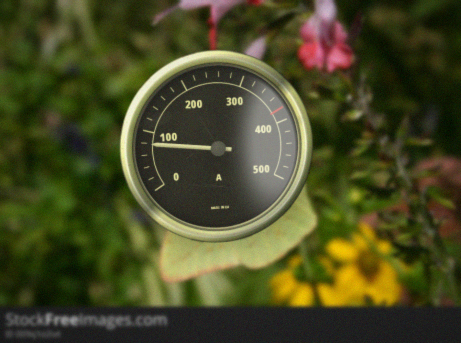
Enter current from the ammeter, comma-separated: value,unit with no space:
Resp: 80,A
